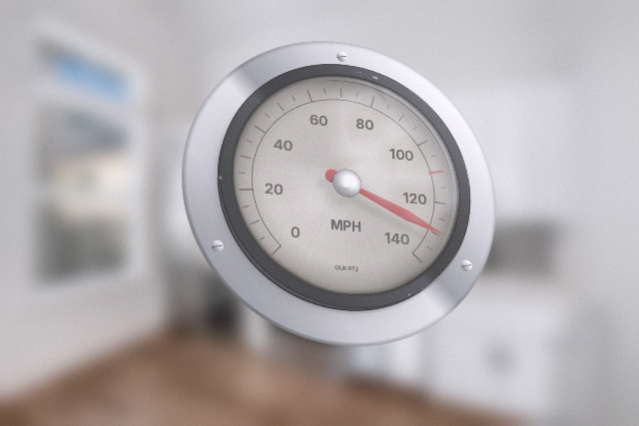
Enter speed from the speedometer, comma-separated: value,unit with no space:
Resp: 130,mph
